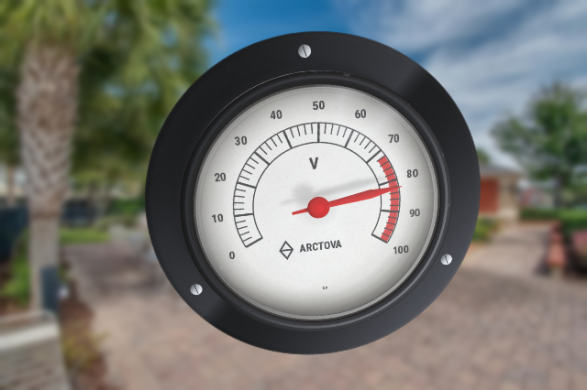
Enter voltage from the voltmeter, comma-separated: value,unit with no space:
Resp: 82,V
